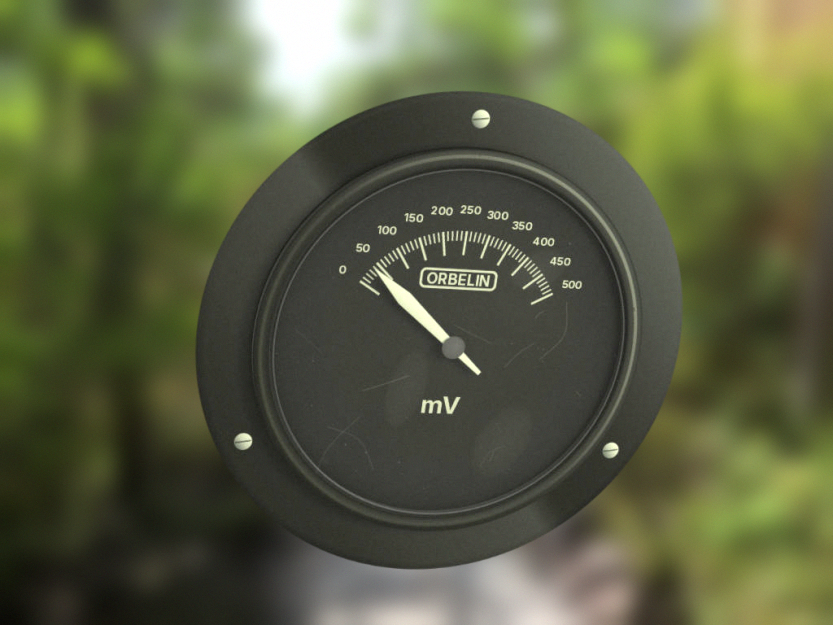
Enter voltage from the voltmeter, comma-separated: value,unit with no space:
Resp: 40,mV
